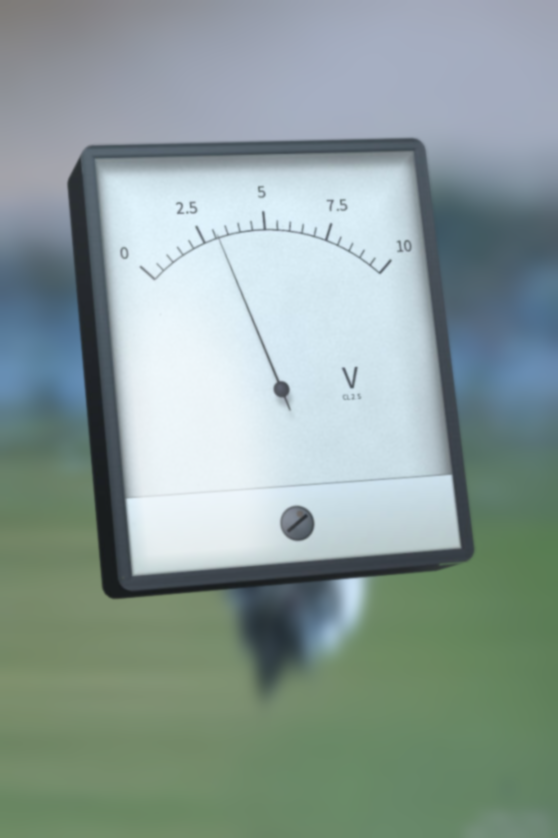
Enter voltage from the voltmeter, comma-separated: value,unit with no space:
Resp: 3,V
